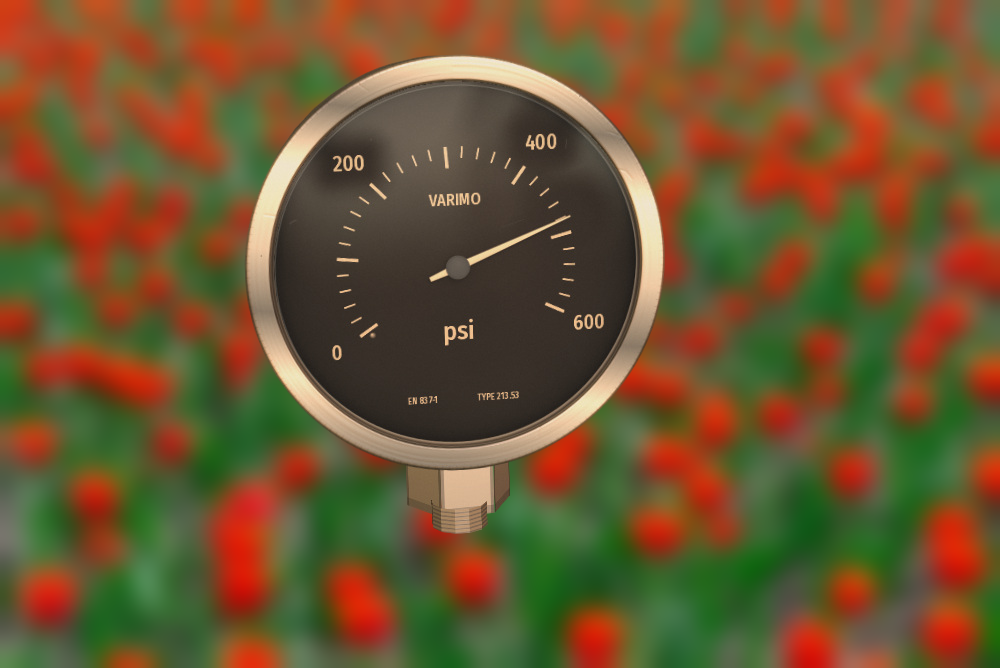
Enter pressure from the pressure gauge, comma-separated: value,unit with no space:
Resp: 480,psi
